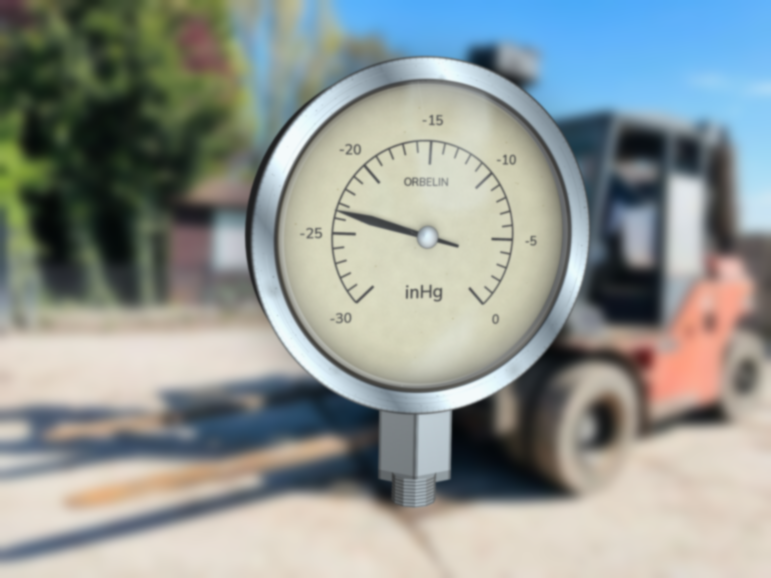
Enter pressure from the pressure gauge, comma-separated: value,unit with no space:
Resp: -23.5,inHg
